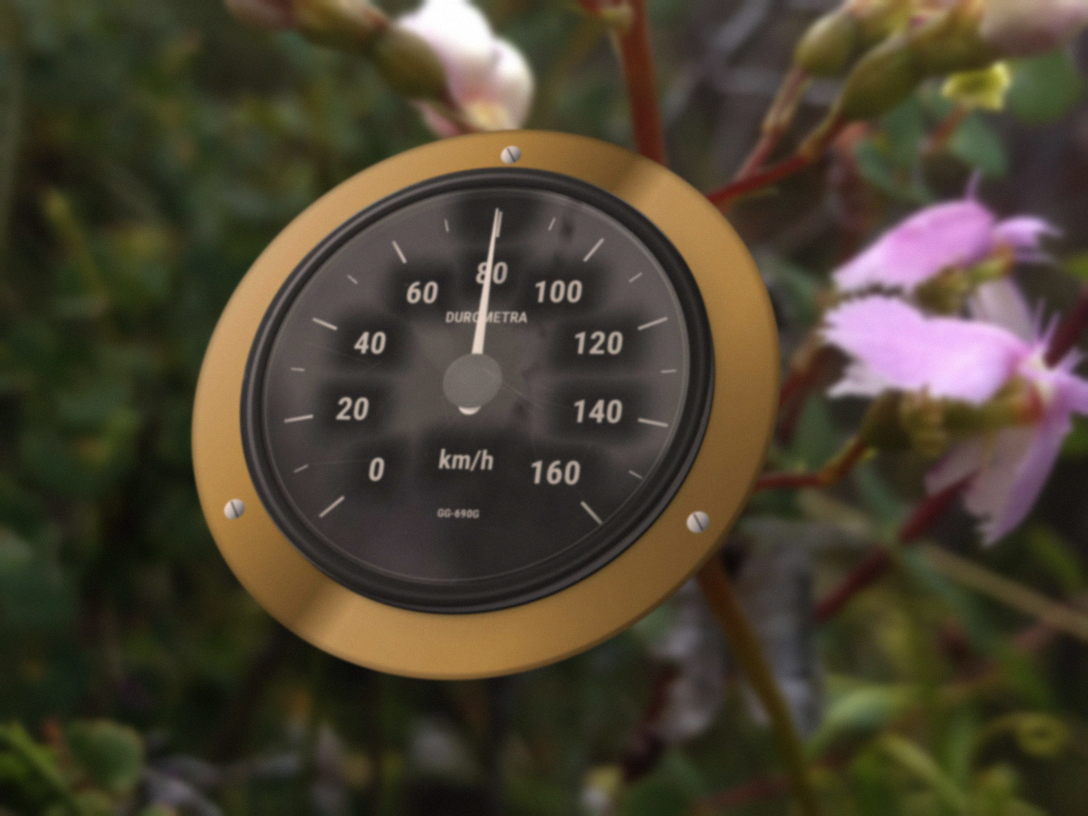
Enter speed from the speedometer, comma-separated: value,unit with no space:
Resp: 80,km/h
